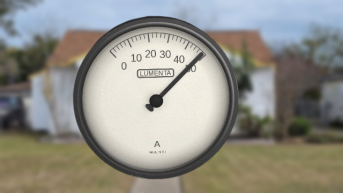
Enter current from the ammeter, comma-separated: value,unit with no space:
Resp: 48,A
